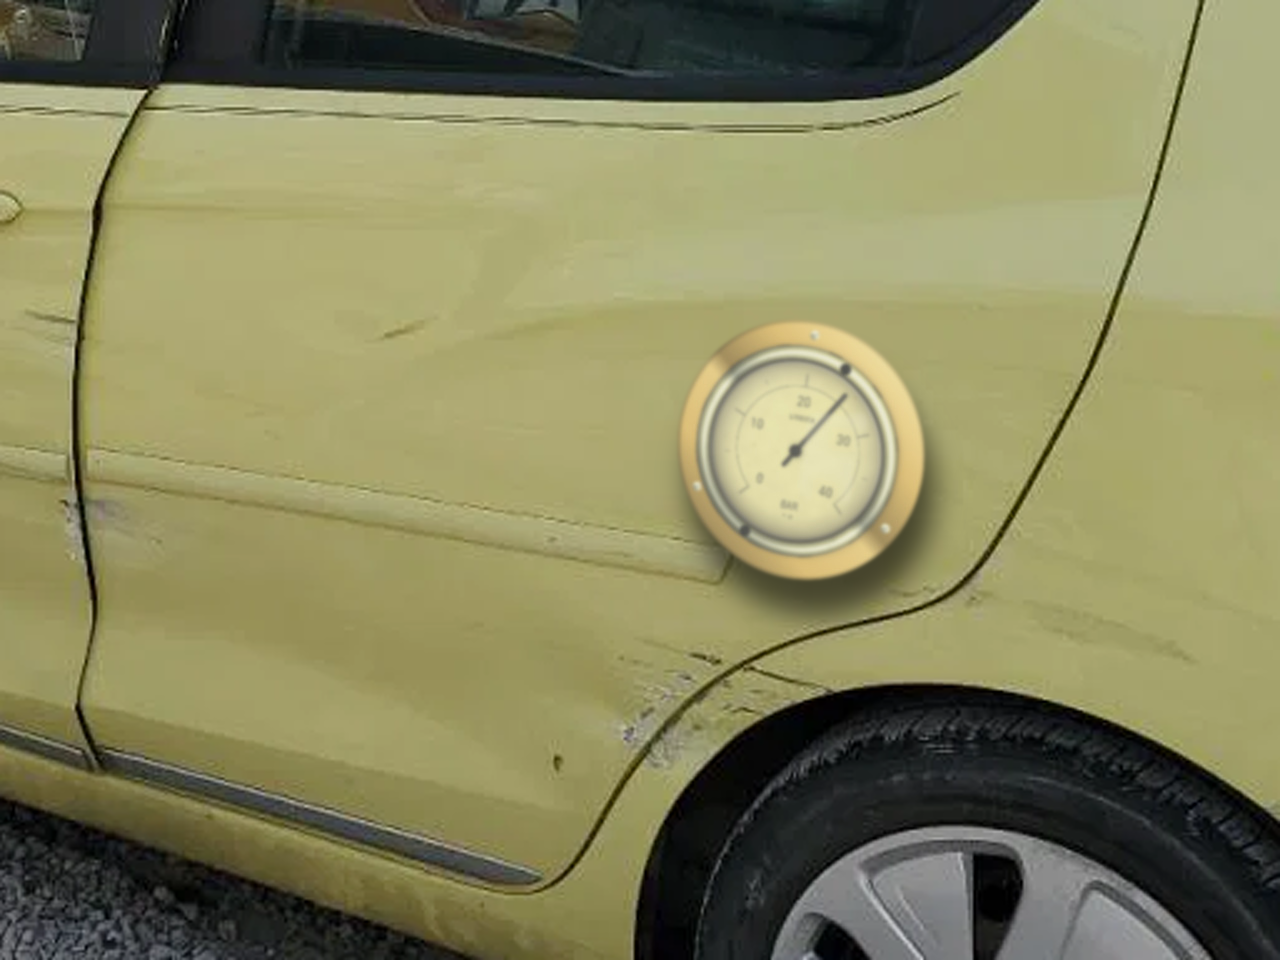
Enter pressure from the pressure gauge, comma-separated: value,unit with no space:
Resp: 25,bar
